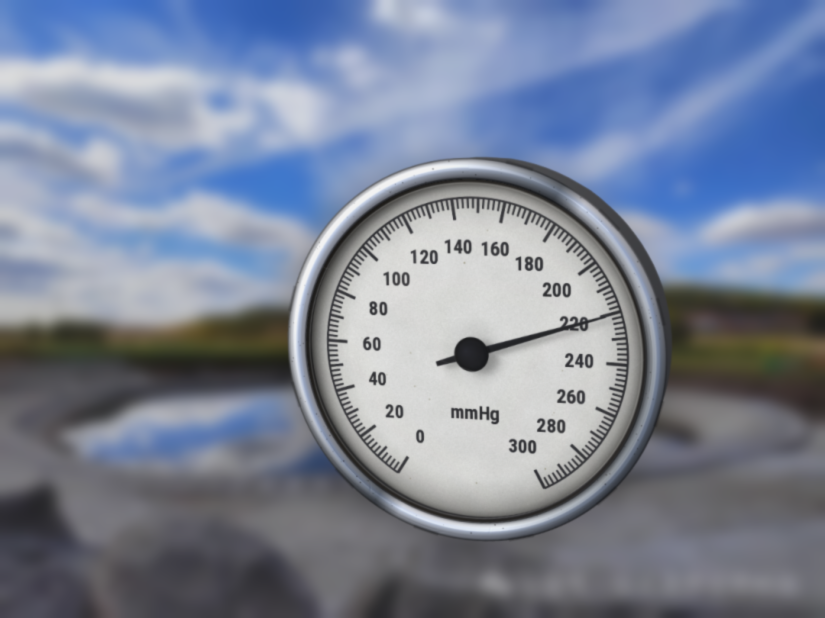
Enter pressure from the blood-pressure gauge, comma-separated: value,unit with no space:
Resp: 220,mmHg
